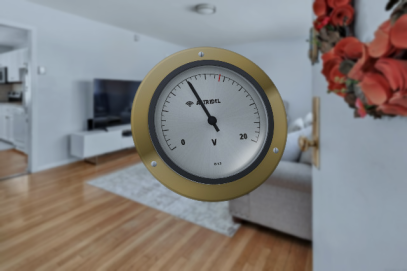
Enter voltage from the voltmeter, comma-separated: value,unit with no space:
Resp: 8,V
